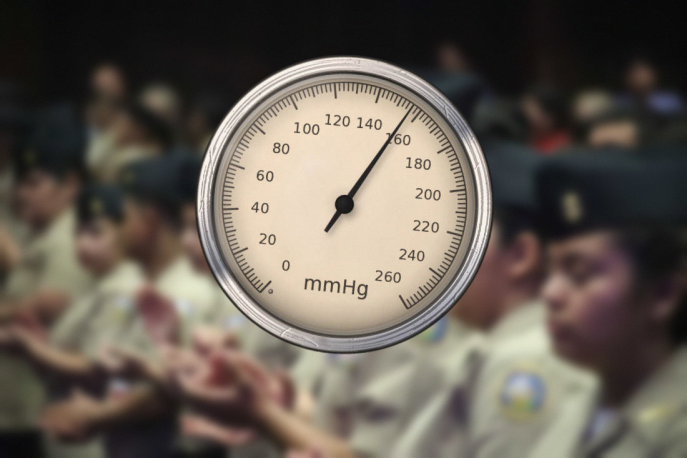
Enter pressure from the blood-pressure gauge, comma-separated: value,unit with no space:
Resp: 156,mmHg
